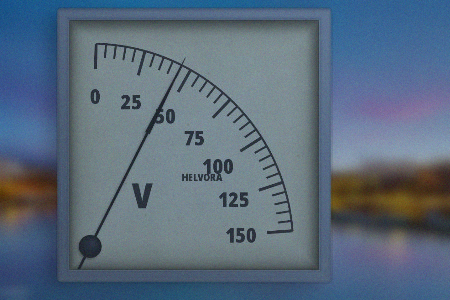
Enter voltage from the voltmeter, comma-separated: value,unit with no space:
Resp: 45,V
